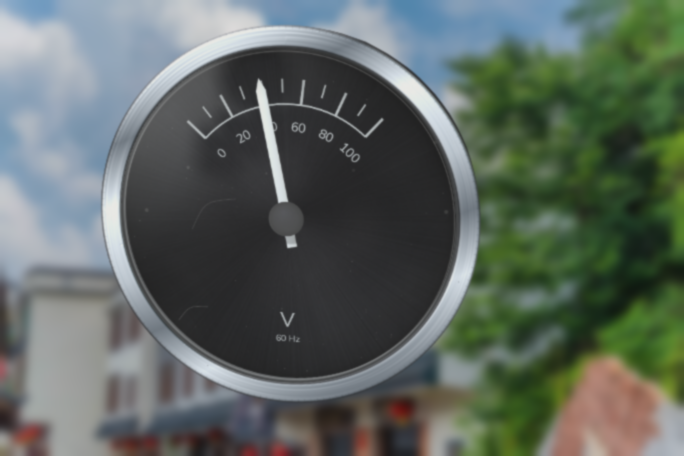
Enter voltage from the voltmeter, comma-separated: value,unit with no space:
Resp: 40,V
